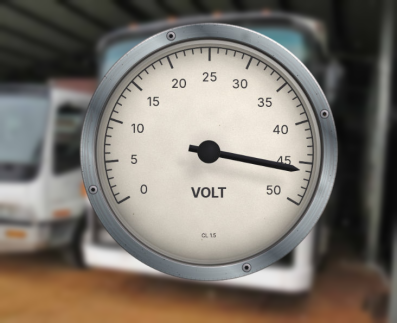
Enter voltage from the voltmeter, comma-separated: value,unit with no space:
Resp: 46,V
